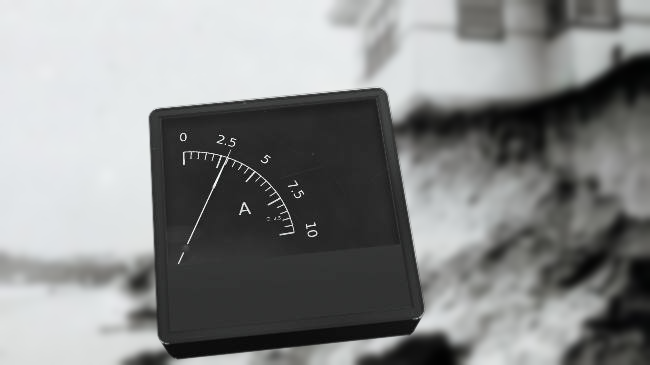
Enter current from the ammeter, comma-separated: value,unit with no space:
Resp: 3,A
